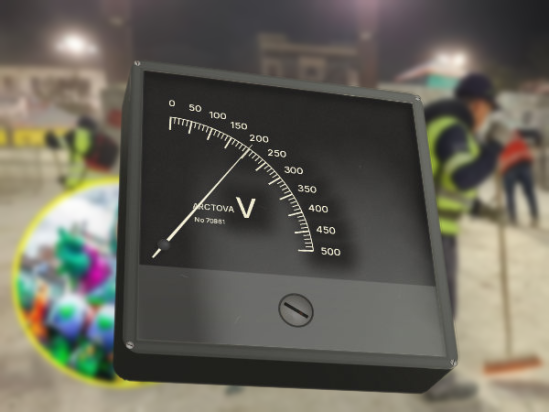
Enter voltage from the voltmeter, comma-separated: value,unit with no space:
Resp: 200,V
